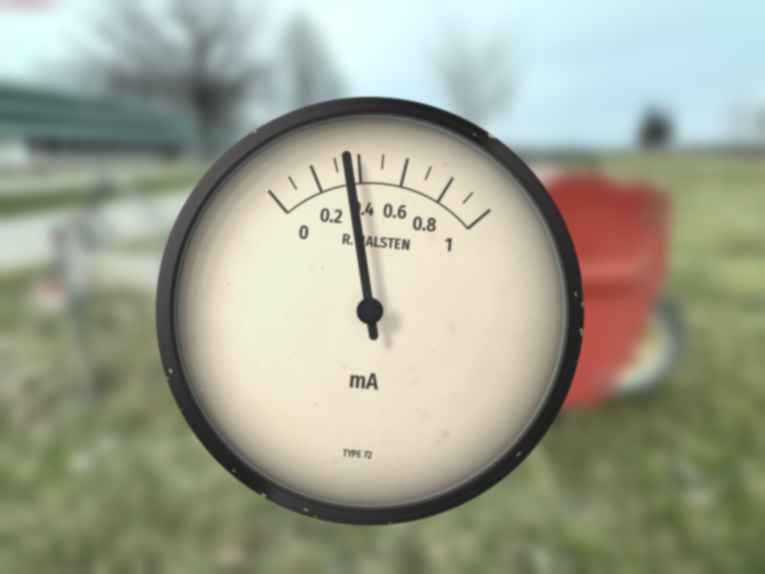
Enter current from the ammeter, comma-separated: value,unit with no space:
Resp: 0.35,mA
